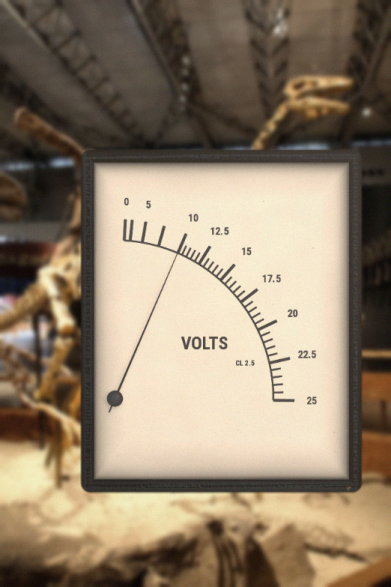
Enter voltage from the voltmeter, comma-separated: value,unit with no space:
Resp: 10,V
